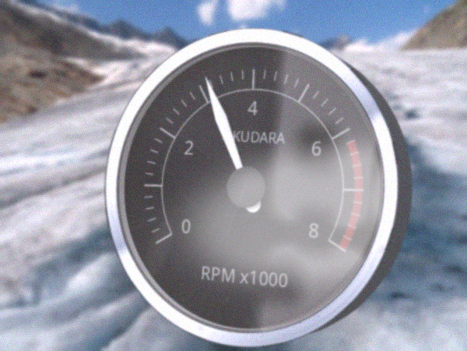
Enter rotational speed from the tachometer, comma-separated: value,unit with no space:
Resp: 3200,rpm
